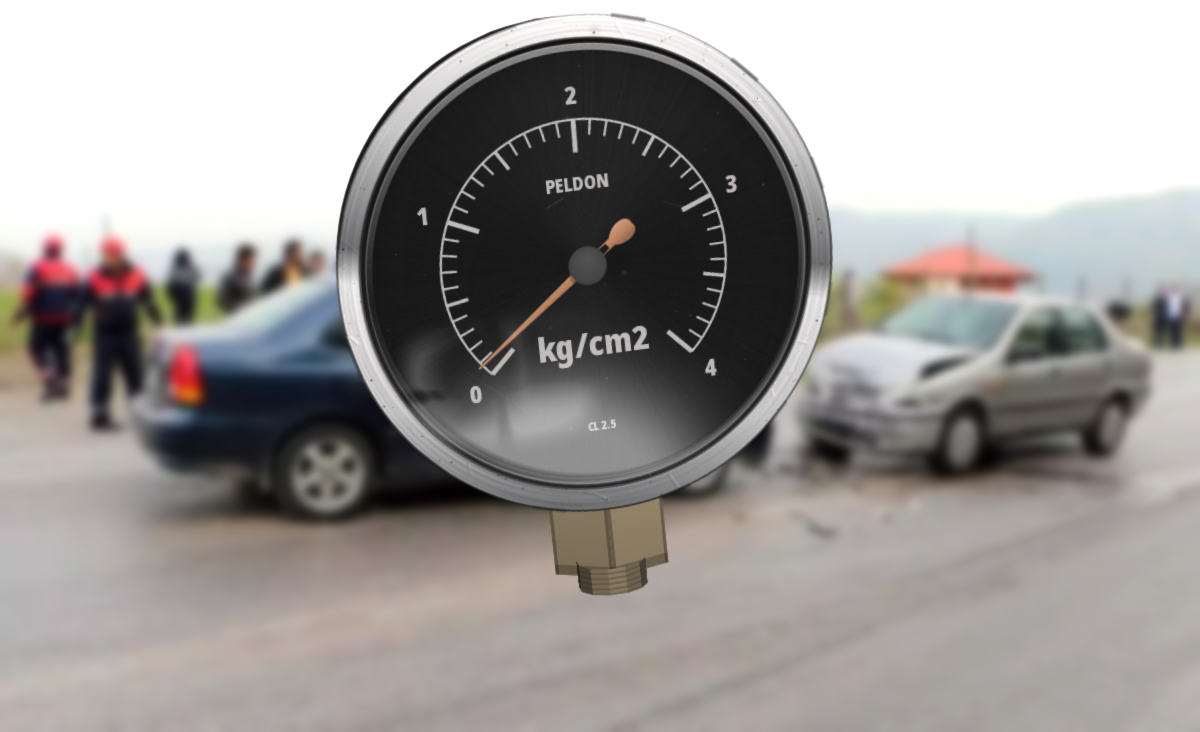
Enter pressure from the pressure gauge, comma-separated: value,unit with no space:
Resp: 0.1,kg/cm²
